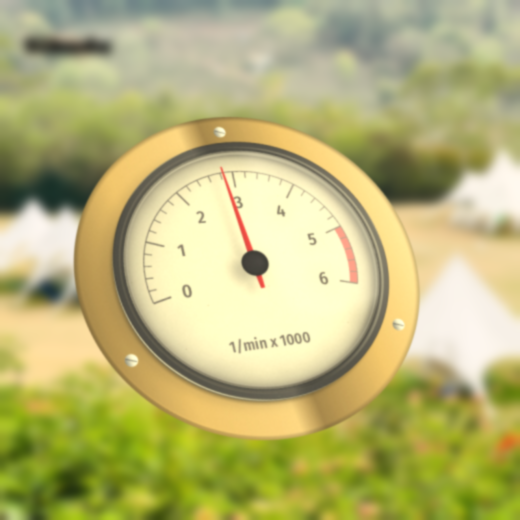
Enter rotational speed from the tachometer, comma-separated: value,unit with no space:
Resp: 2800,rpm
